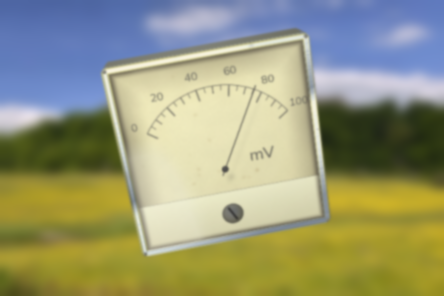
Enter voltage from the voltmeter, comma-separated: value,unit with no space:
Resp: 75,mV
